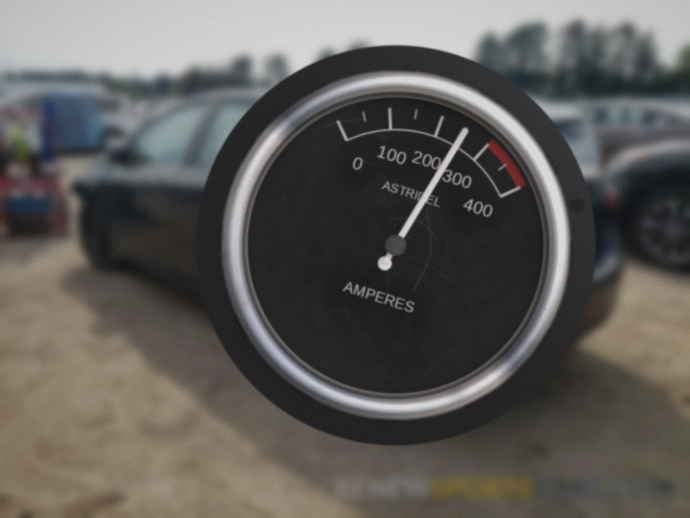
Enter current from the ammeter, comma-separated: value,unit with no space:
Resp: 250,A
